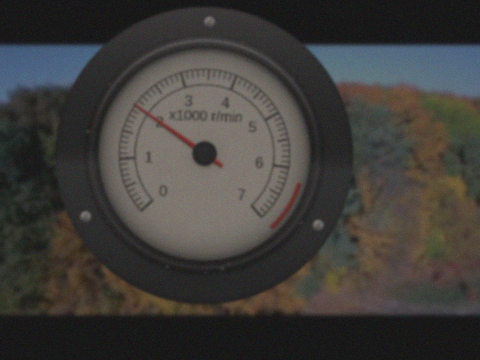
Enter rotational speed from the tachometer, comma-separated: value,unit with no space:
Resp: 2000,rpm
